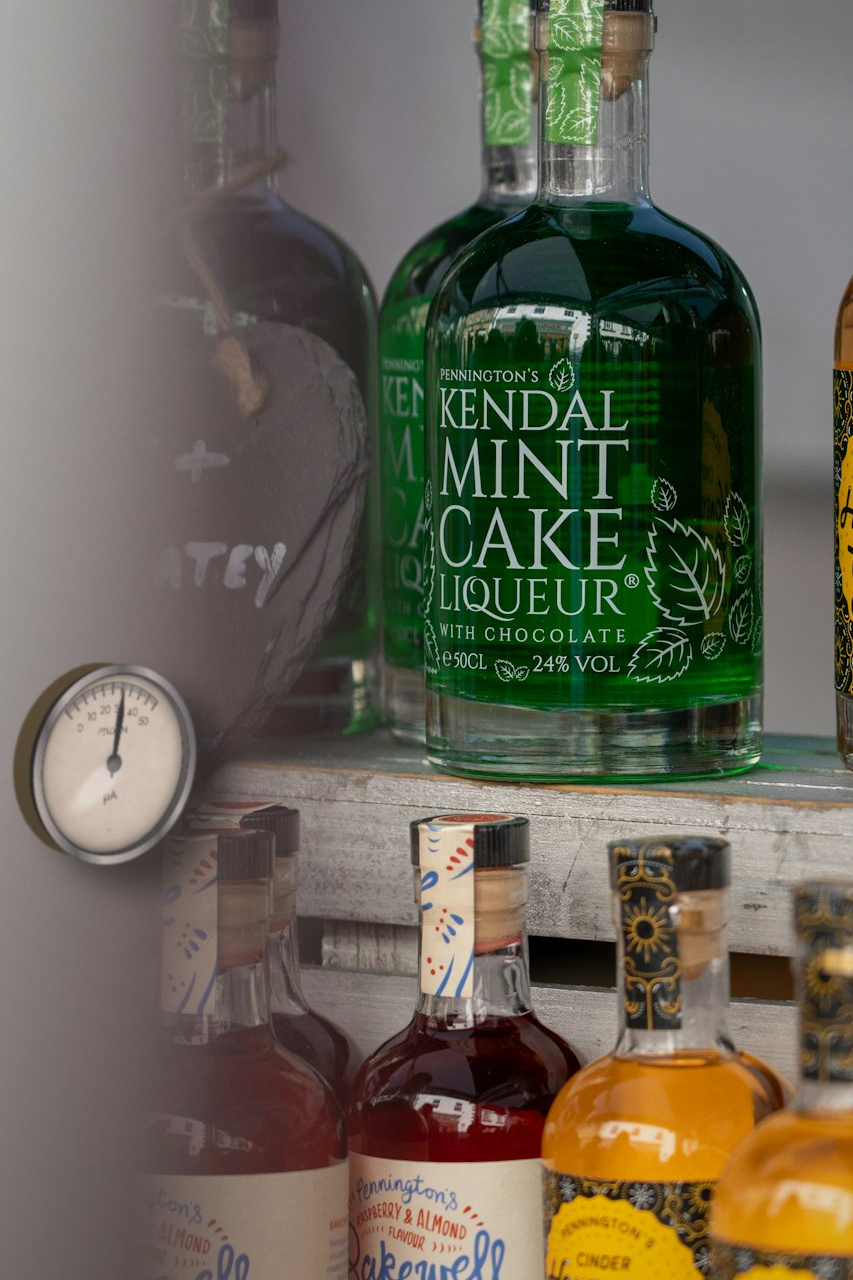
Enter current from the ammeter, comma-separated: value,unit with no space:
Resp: 30,µA
